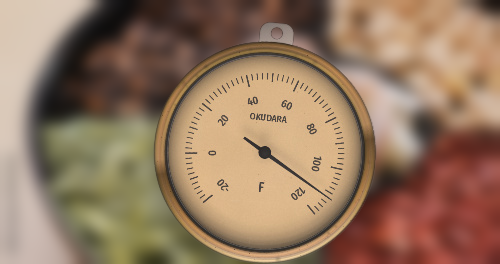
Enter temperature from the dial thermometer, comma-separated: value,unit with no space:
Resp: 112,°F
